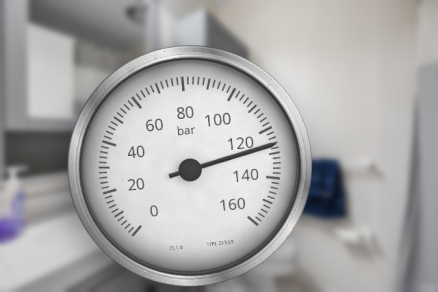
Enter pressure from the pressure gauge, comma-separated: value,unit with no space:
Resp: 126,bar
